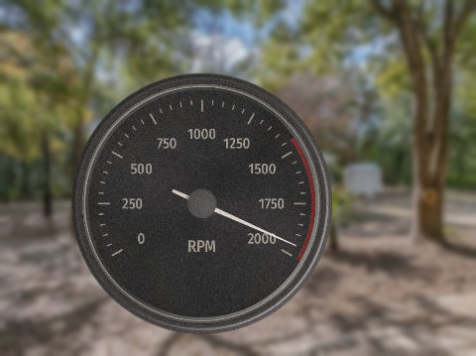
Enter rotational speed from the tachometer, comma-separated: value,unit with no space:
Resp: 1950,rpm
